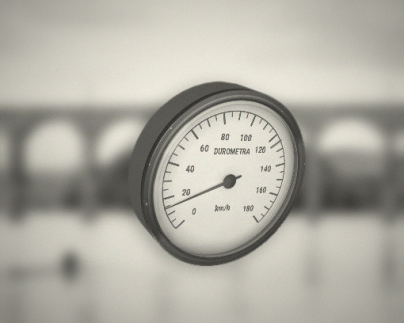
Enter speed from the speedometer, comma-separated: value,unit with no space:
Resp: 15,km/h
